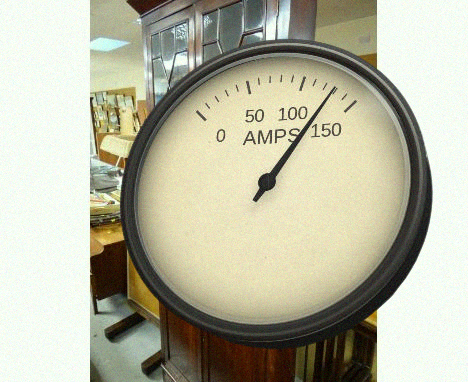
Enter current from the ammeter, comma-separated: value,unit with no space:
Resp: 130,A
